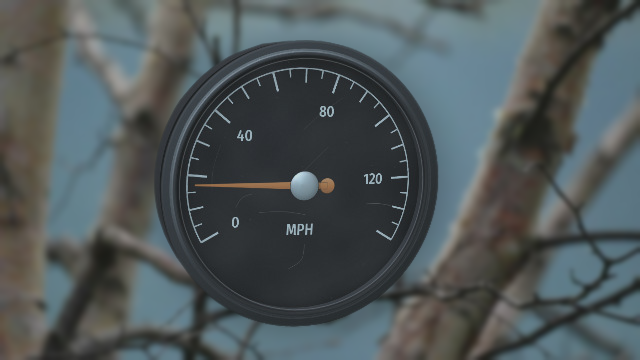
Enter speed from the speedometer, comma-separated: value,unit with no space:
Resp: 17.5,mph
